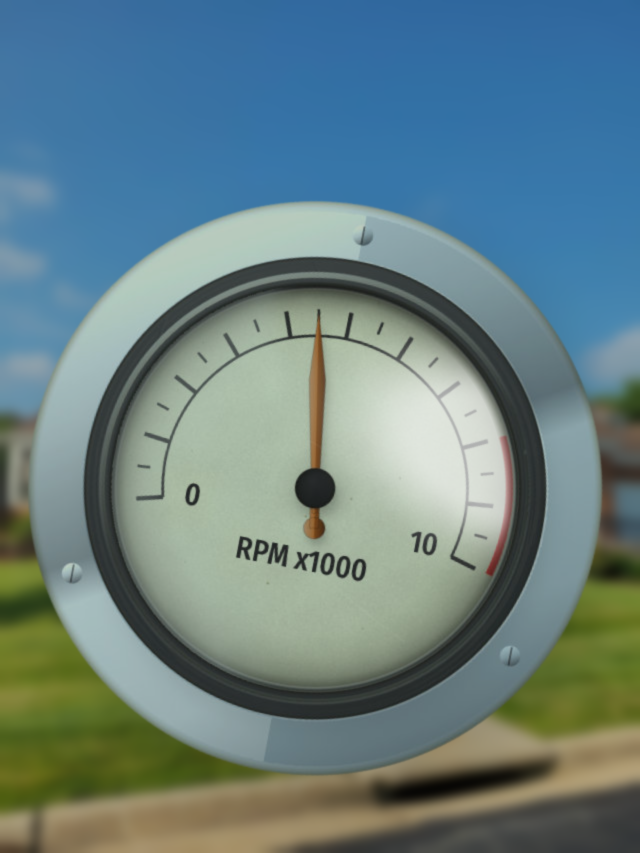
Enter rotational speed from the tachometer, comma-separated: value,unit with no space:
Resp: 4500,rpm
